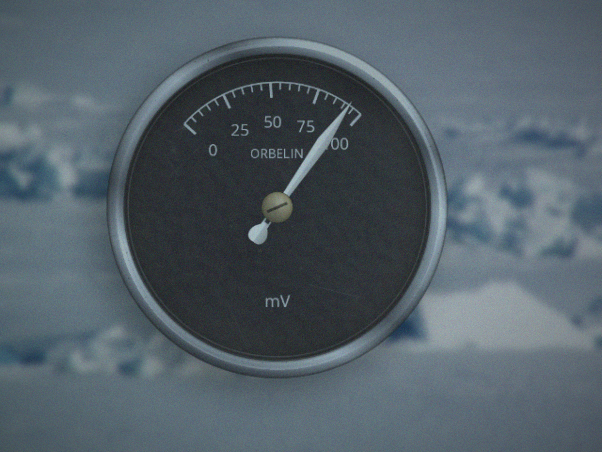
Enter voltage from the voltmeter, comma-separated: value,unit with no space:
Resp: 92.5,mV
